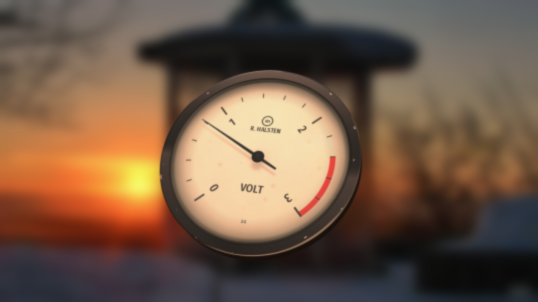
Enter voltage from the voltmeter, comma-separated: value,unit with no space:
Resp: 0.8,V
